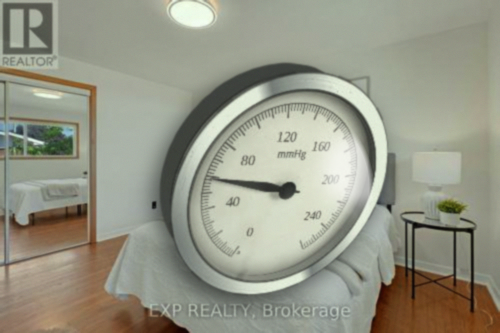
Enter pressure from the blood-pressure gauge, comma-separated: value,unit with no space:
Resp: 60,mmHg
